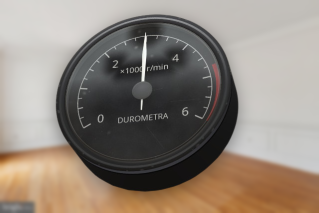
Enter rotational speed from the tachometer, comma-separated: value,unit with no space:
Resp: 3000,rpm
